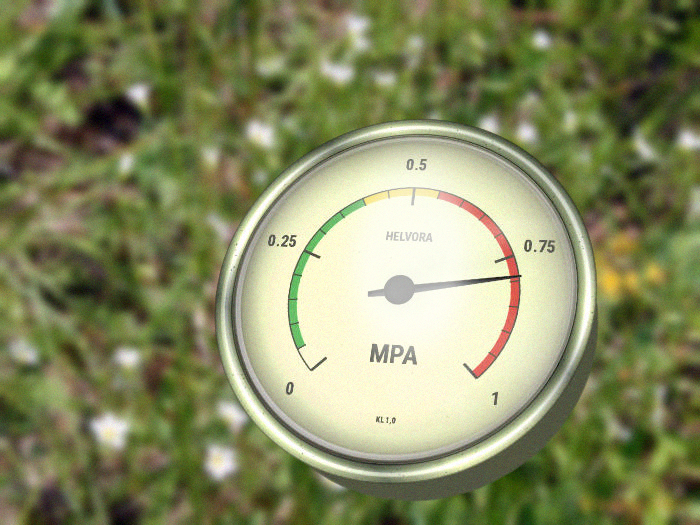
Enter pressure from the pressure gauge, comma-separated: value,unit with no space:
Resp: 0.8,MPa
